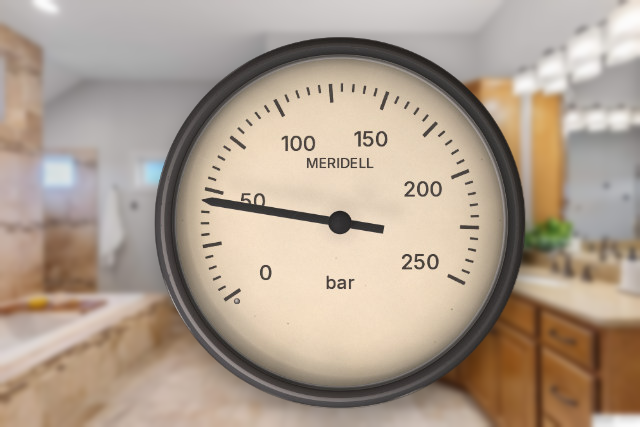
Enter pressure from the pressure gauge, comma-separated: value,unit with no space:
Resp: 45,bar
